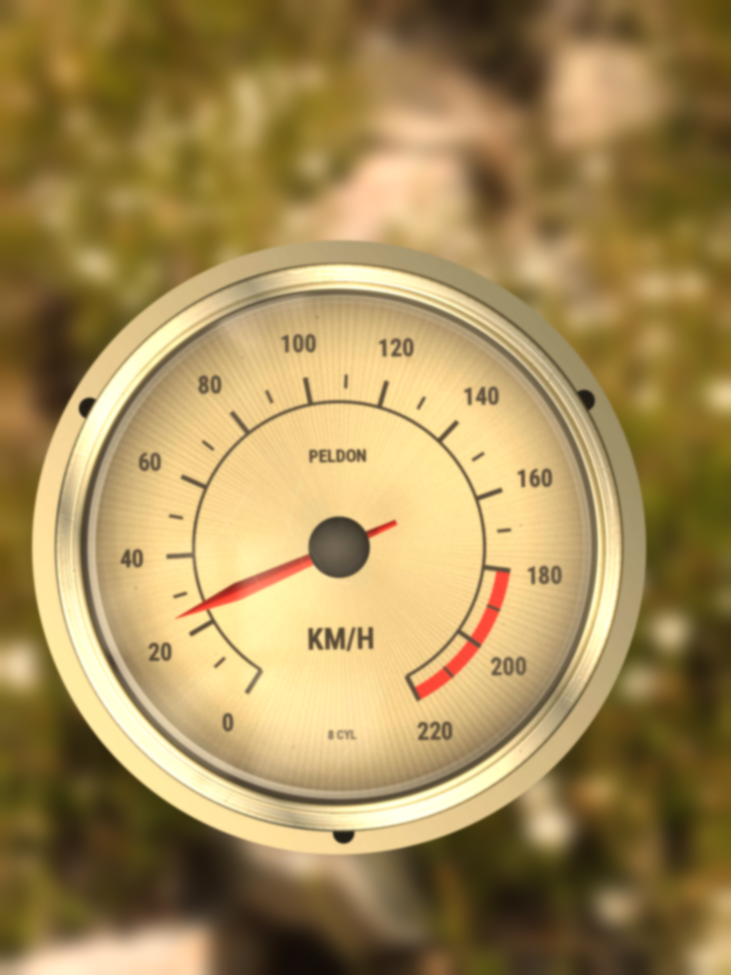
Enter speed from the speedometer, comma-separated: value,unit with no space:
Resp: 25,km/h
